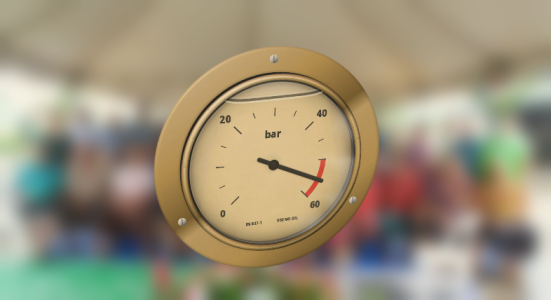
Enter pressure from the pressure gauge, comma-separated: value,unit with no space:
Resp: 55,bar
